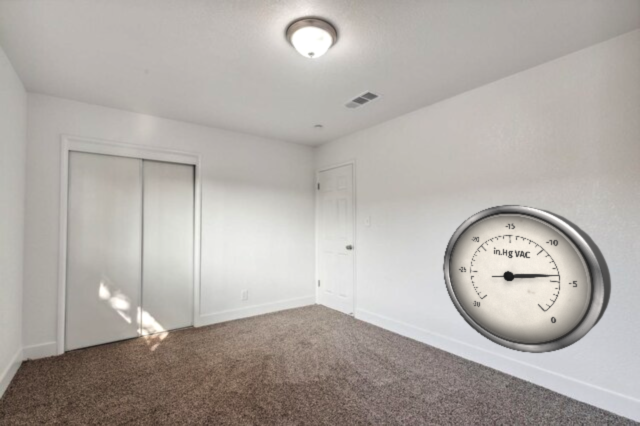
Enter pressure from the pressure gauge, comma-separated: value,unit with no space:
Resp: -6,inHg
